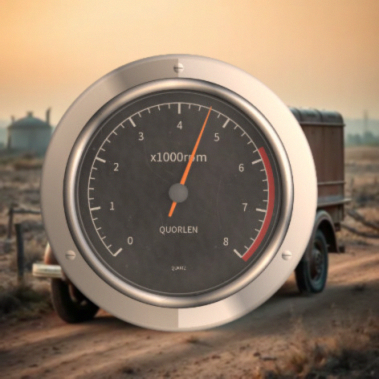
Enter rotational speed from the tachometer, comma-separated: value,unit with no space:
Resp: 4600,rpm
